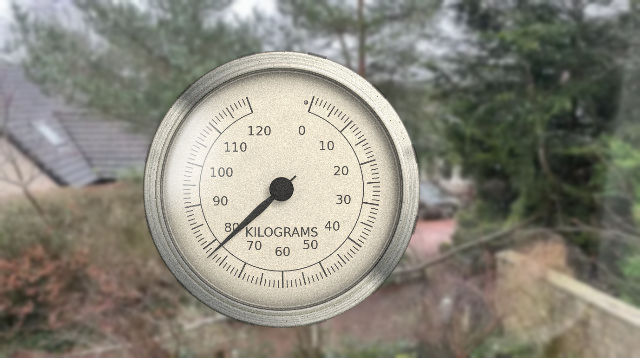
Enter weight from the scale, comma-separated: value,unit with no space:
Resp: 78,kg
